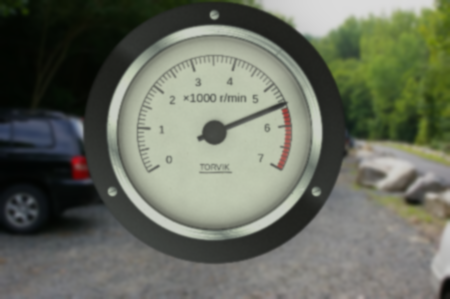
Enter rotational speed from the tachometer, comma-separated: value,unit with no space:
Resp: 5500,rpm
